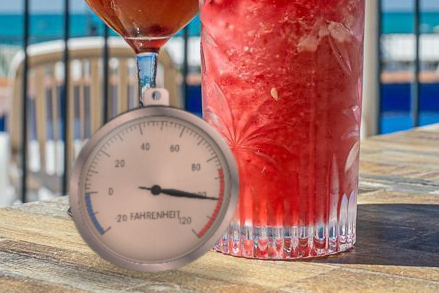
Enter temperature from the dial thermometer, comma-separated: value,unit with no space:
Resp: 100,°F
